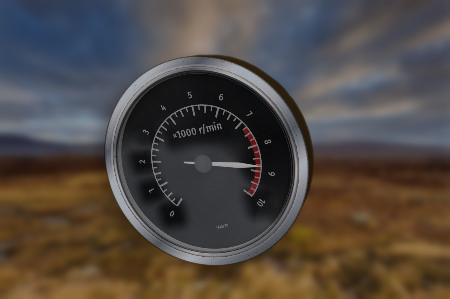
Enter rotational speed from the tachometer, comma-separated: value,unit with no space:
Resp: 8750,rpm
